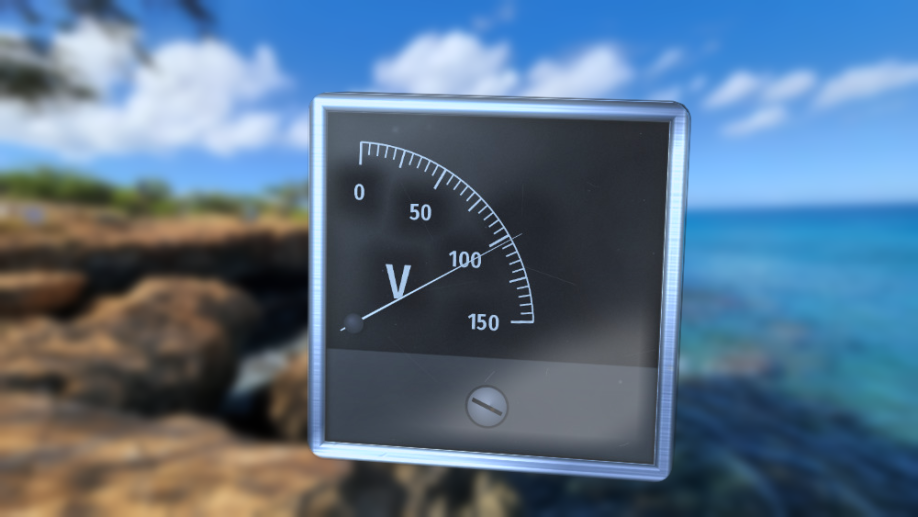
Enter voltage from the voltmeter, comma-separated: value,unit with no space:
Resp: 102.5,V
